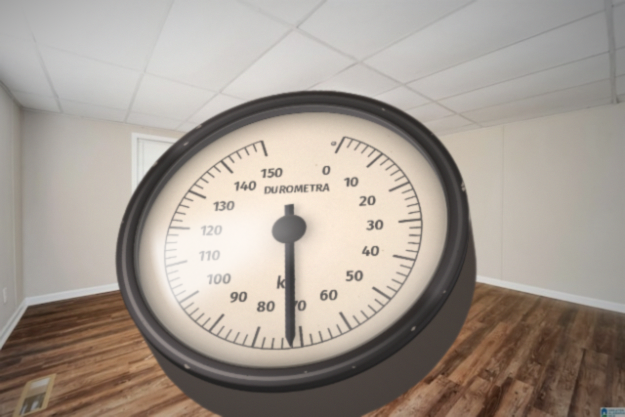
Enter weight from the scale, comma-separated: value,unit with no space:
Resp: 72,kg
